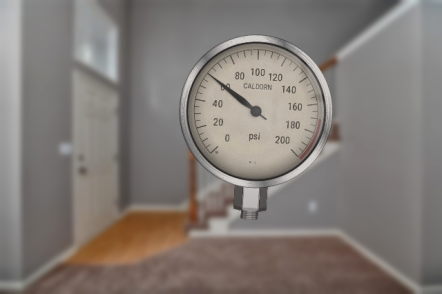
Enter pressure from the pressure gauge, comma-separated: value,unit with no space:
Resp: 60,psi
